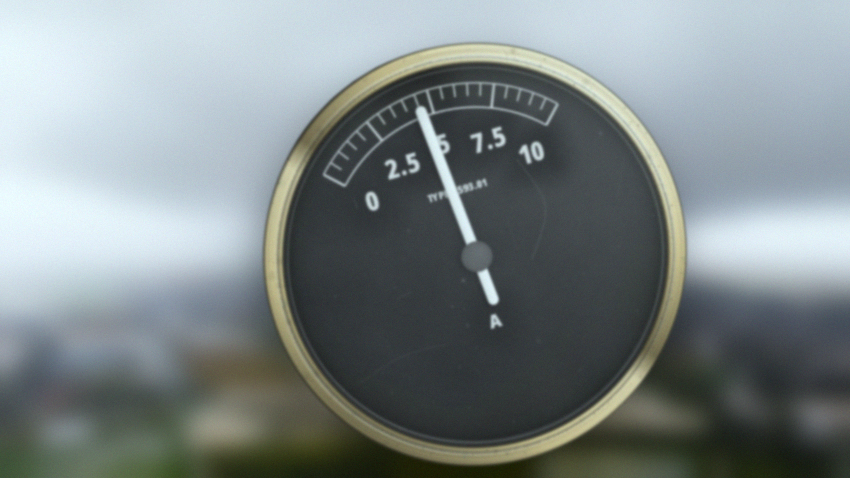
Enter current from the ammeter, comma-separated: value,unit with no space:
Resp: 4.5,A
